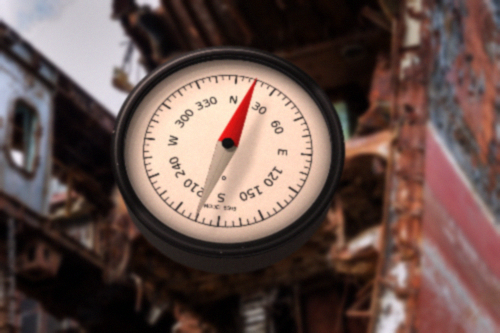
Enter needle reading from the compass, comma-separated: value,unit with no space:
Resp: 15,°
